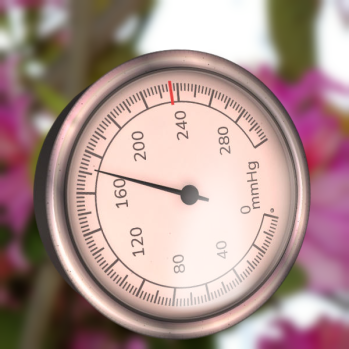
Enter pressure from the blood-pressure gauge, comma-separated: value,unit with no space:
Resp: 172,mmHg
